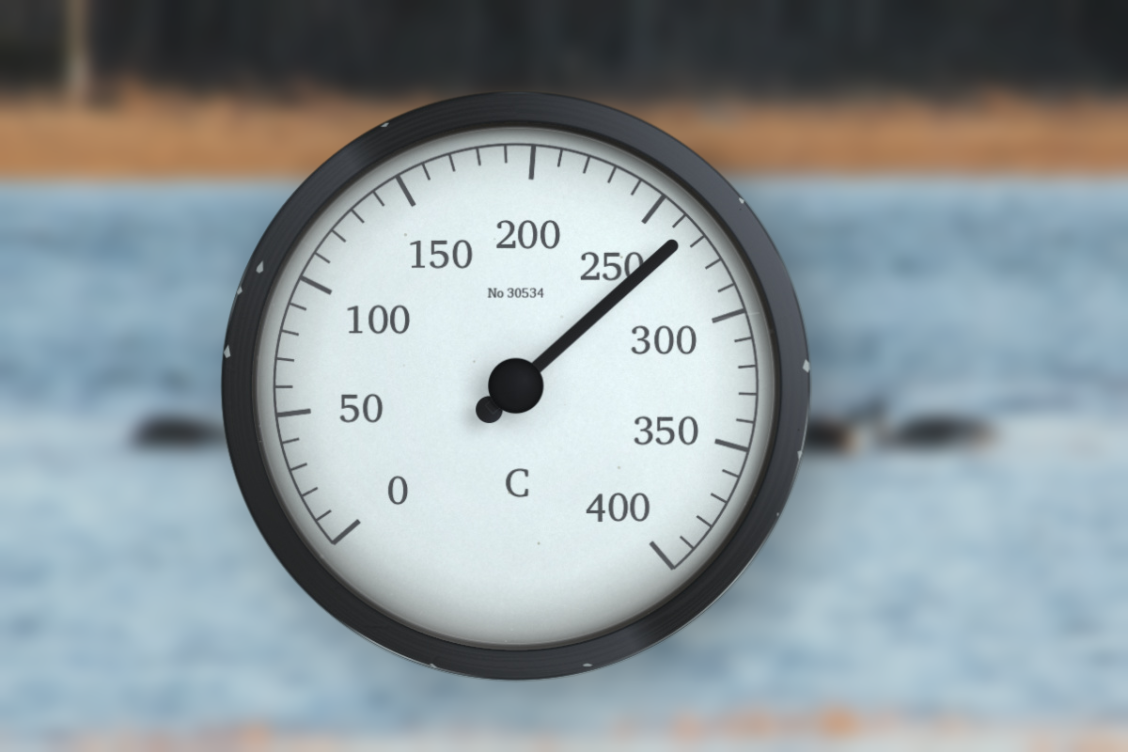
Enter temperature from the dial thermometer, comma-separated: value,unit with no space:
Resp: 265,°C
